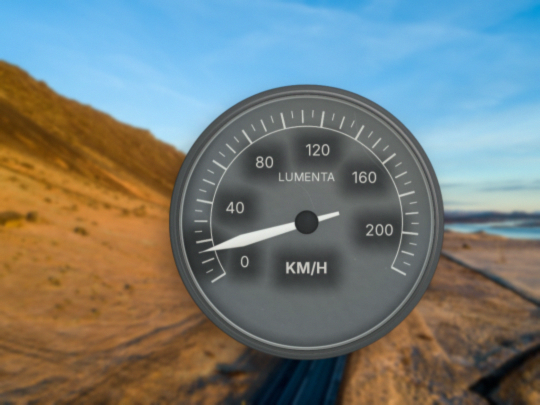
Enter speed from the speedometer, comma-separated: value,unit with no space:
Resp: 15,km/h
